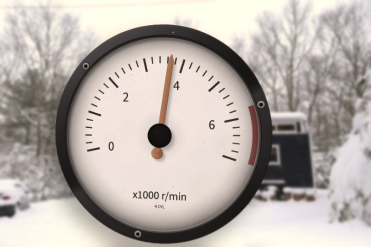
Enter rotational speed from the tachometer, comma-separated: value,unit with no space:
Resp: 3700,rpm
